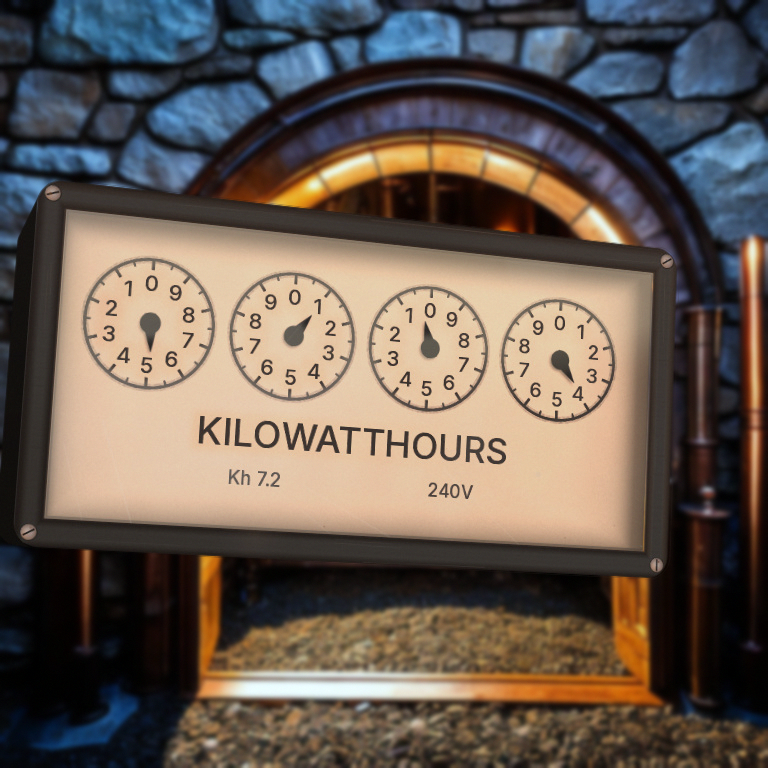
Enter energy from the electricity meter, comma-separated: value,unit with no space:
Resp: 5104,kWh
